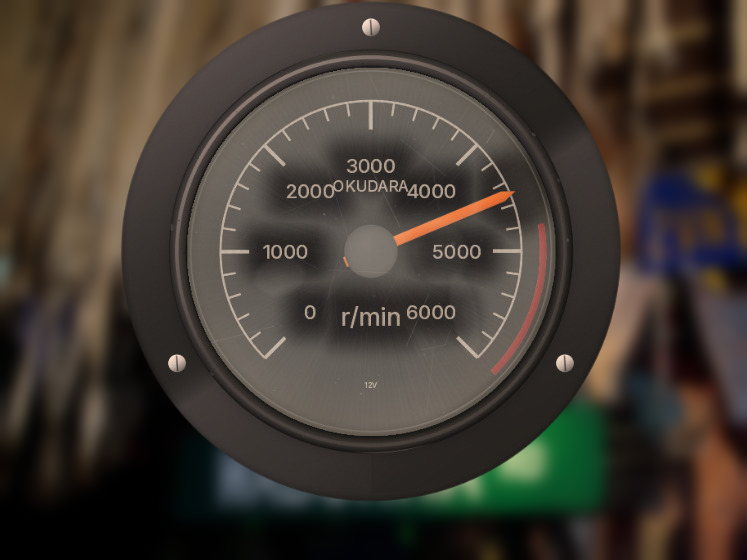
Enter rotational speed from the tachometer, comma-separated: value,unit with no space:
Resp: 4500,rpm
